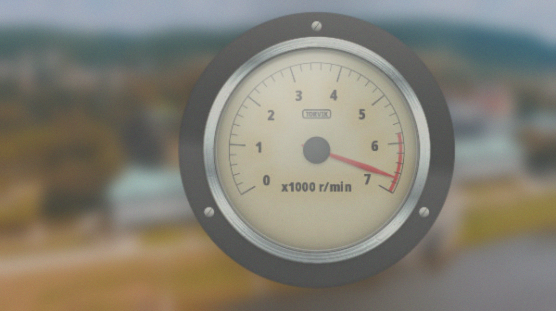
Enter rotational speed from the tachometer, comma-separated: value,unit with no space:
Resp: 6700,rpm
